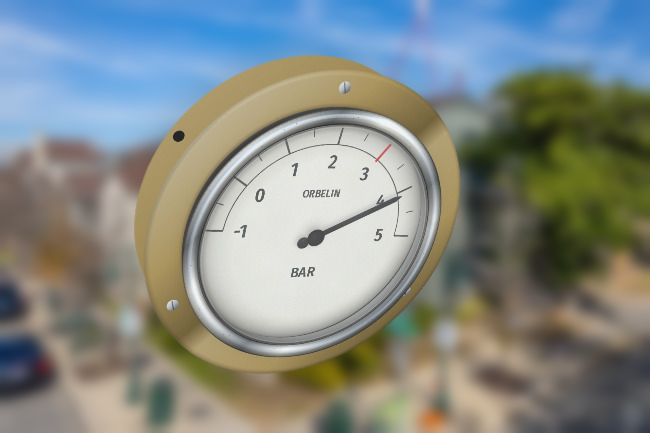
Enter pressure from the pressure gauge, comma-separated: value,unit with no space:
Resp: 4,bar
